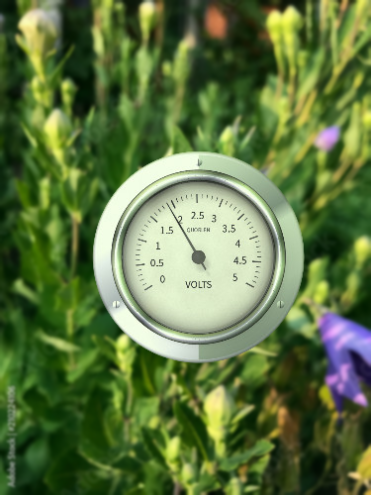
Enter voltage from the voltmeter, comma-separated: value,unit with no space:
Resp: 1.9,V
